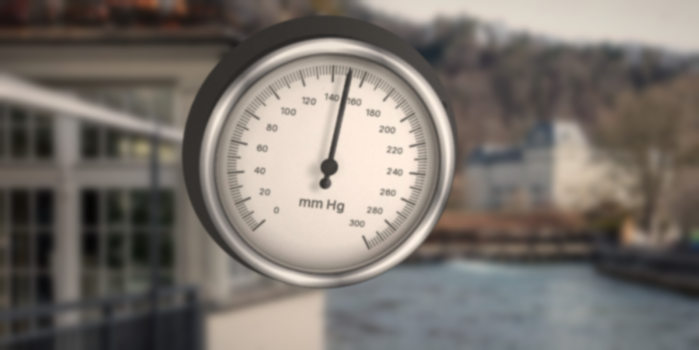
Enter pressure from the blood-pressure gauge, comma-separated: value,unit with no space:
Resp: 150,mmHg
